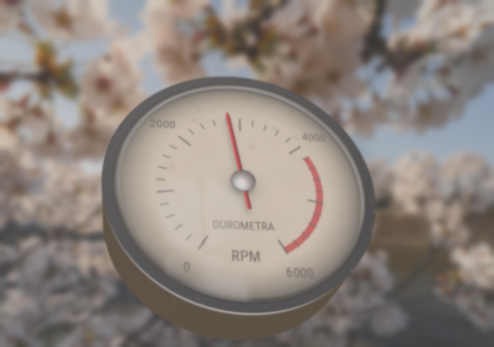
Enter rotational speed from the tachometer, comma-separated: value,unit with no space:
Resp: 2800,rpm
